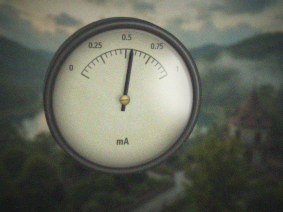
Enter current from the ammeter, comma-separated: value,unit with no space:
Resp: 0.55,mA
